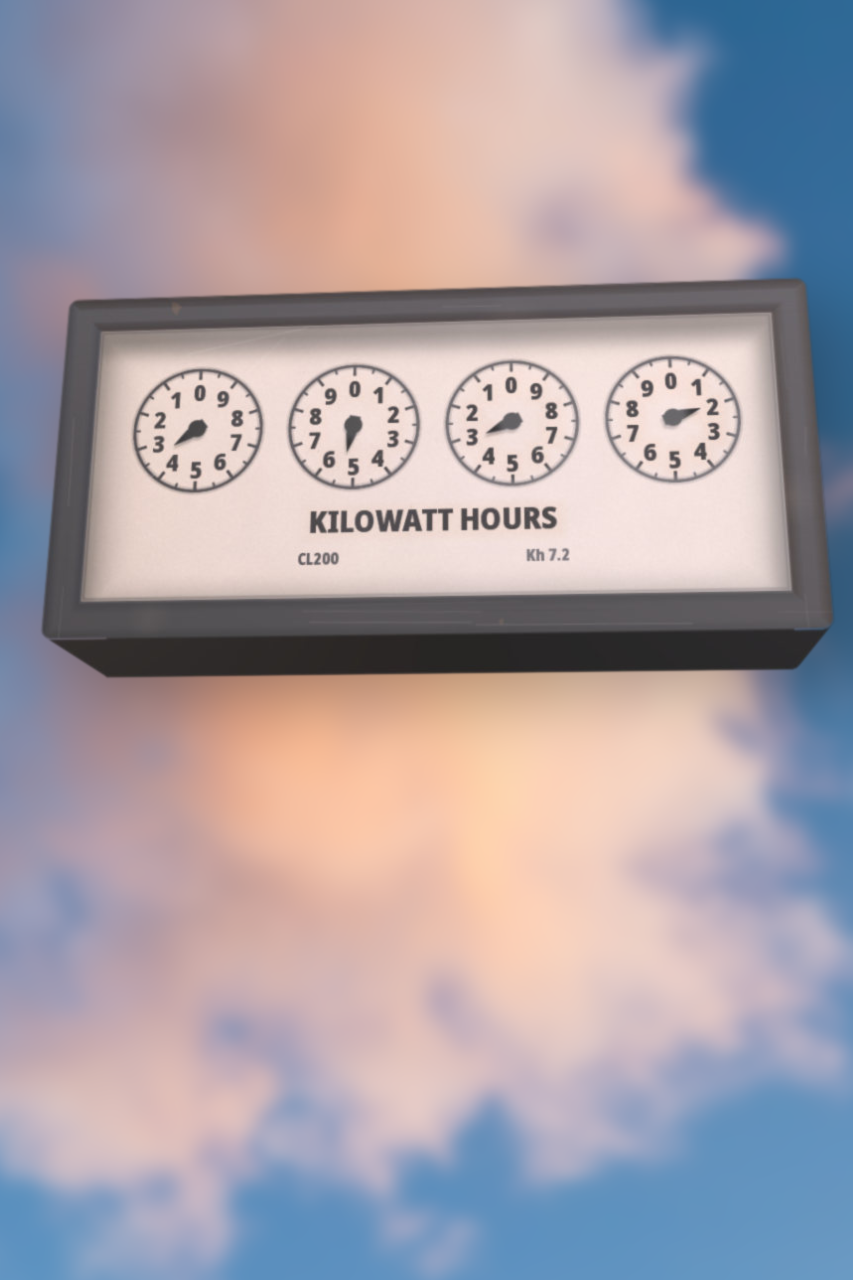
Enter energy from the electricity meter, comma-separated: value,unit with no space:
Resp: 3532,kWh
